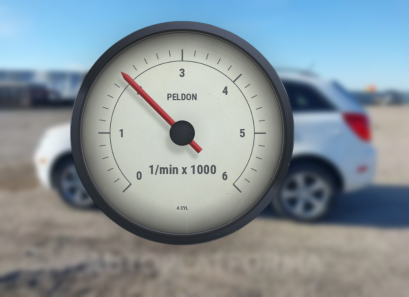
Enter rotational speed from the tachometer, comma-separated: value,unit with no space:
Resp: 2000,rpm
